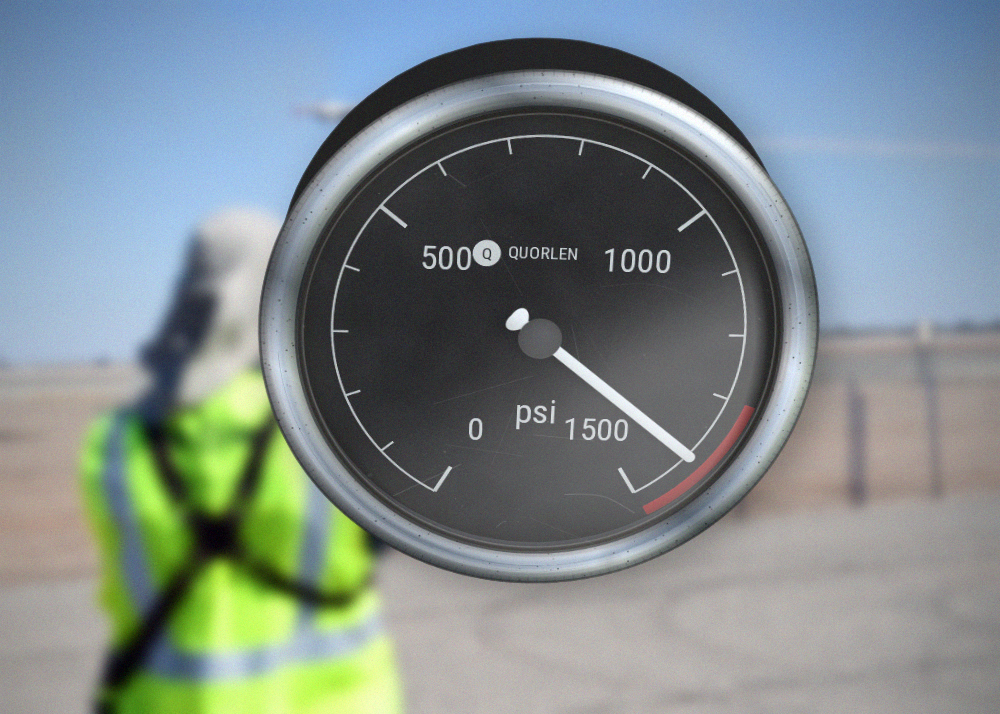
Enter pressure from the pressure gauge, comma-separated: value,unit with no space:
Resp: 1400,psi
